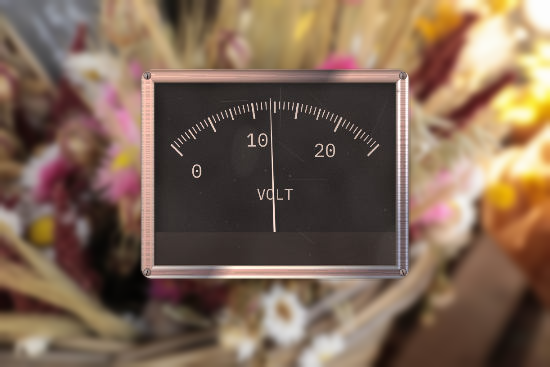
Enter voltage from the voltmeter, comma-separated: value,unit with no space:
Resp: 12,V
